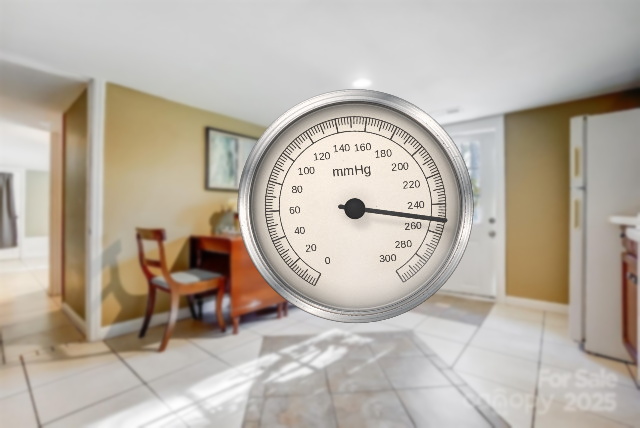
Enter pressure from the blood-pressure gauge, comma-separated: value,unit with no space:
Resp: 250,mmHg
